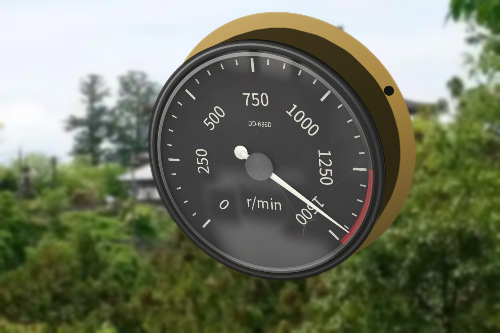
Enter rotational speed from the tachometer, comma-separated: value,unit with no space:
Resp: 1450,rpm
